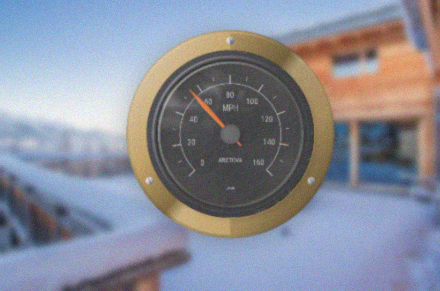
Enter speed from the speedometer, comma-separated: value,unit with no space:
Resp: 55,mph
